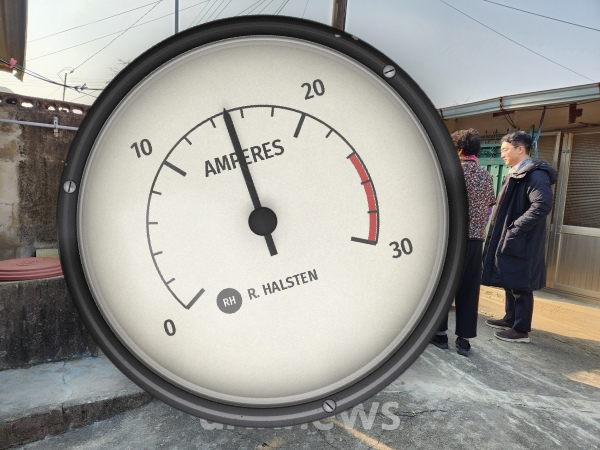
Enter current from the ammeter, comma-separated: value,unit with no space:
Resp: 15,A
